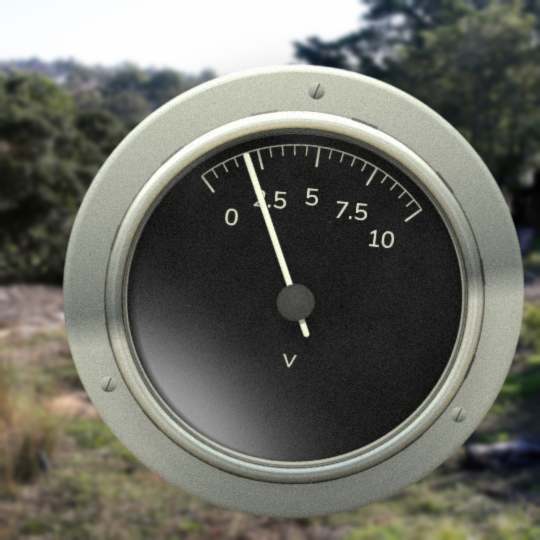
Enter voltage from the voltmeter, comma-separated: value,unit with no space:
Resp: 2,V
